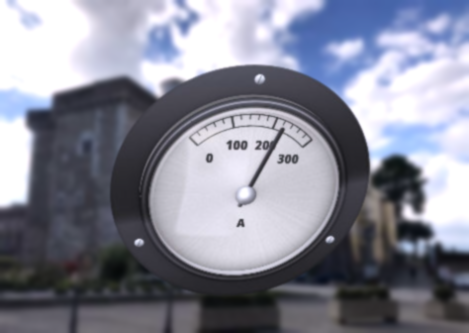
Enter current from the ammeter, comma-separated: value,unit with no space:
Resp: 220,A
